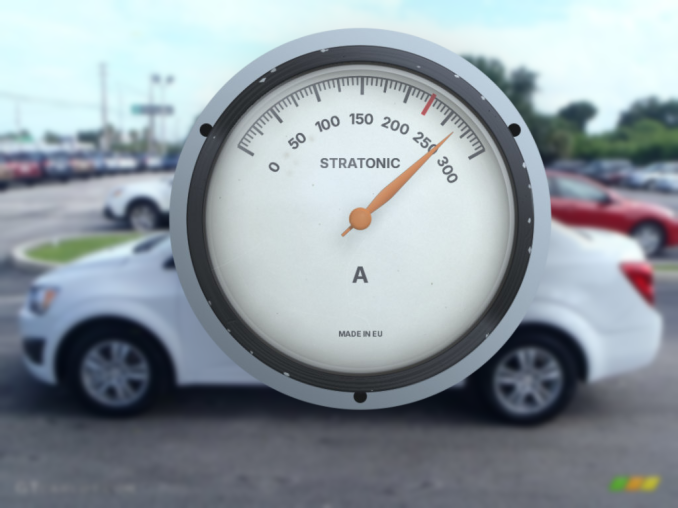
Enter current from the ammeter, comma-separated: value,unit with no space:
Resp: 265,A
